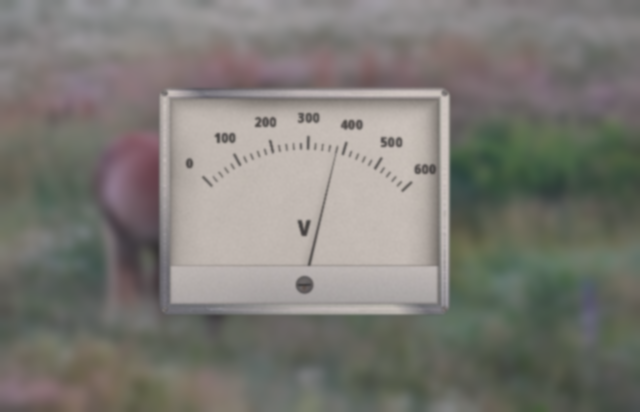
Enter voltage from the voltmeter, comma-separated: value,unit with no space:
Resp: 380,V
